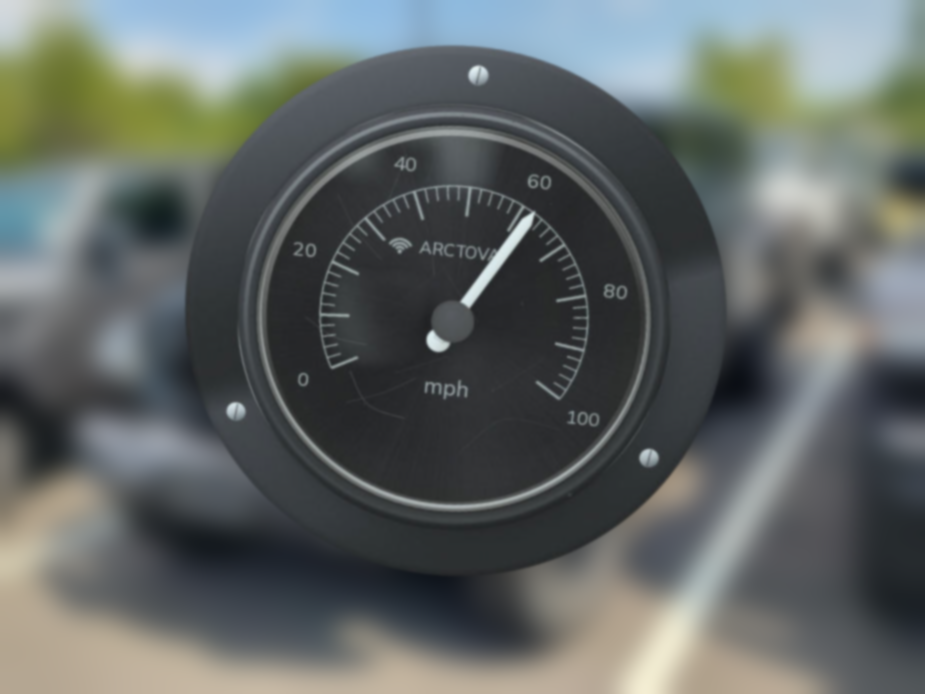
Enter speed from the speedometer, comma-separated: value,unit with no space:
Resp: 62,mph
